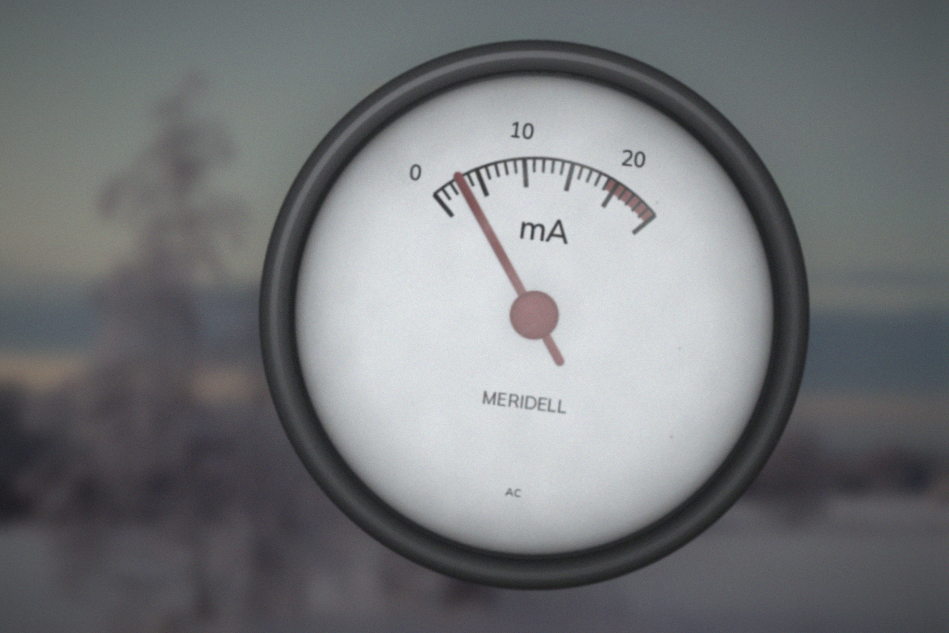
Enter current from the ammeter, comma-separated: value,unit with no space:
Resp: 3,mA
